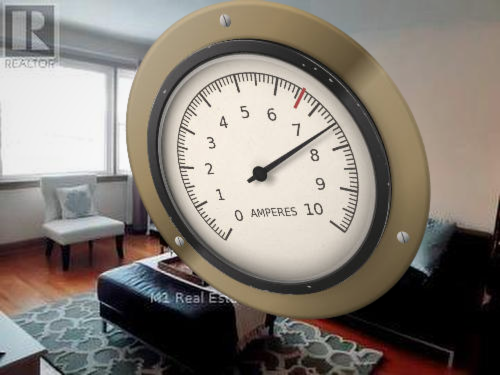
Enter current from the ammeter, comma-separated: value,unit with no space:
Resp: 7.5,A
